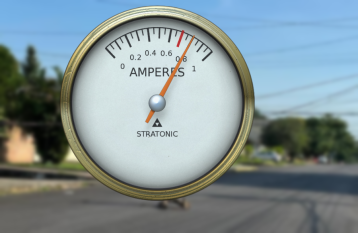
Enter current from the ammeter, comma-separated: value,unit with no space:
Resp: 0.8,A
